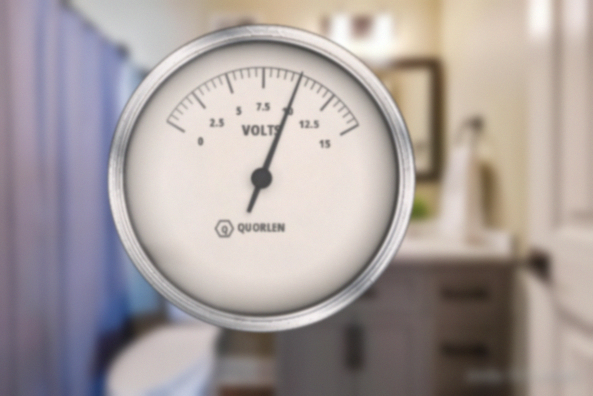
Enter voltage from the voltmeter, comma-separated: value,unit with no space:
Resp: 10,V
